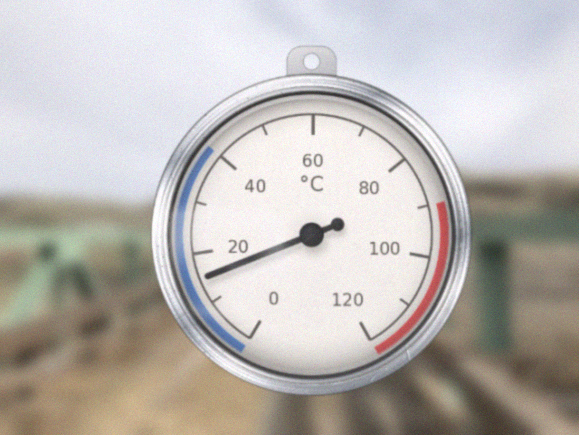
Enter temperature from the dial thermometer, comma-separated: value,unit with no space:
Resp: 15,°C
